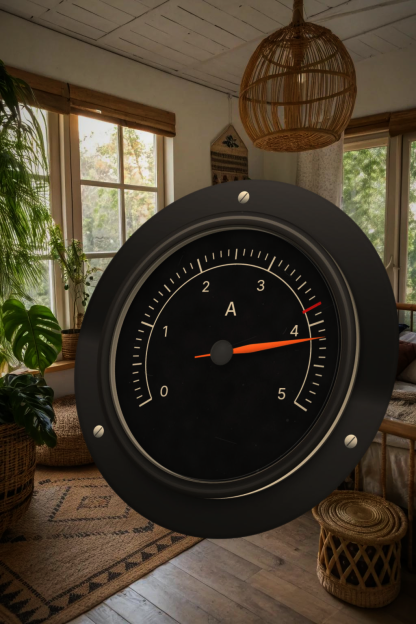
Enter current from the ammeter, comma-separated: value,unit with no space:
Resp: 4.2,A
